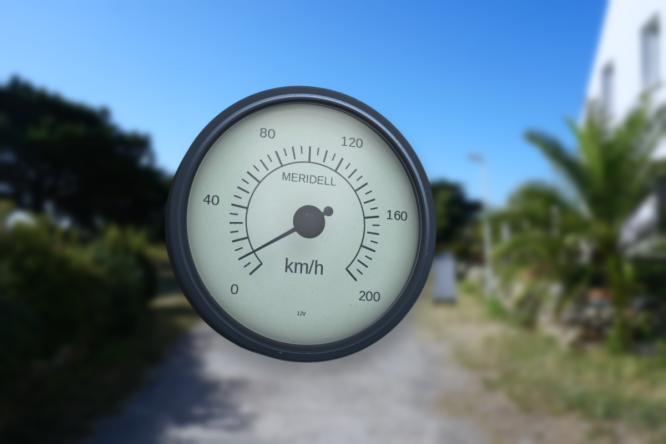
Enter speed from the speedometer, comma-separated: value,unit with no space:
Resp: 10,km/h
